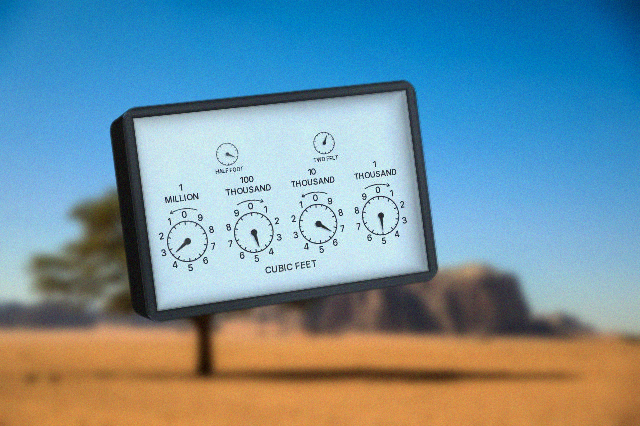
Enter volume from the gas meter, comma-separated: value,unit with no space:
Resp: 346500,ft³
